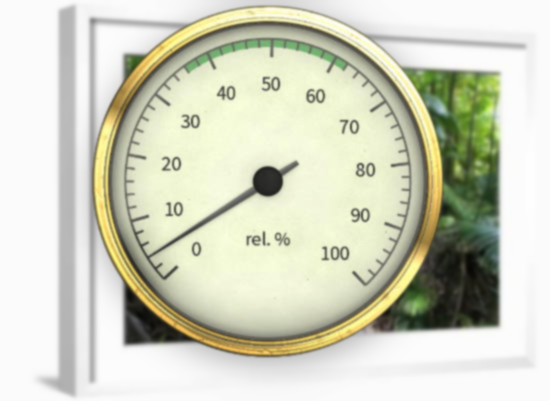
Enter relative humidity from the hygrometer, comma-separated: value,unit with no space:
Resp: 4,%
